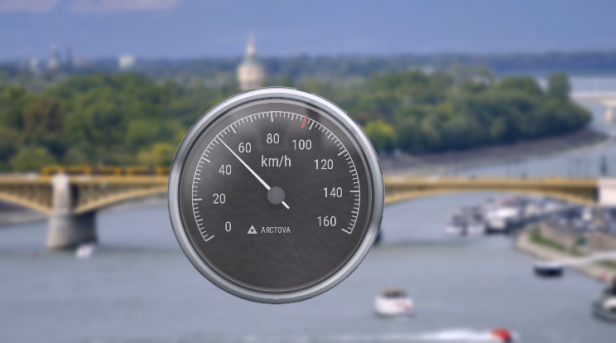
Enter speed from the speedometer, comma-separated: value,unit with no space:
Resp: 52,km/h
